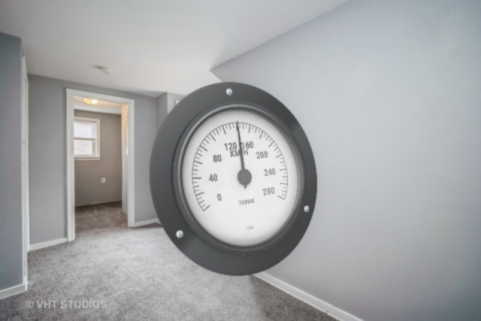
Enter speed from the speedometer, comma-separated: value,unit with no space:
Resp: 140,km/h
